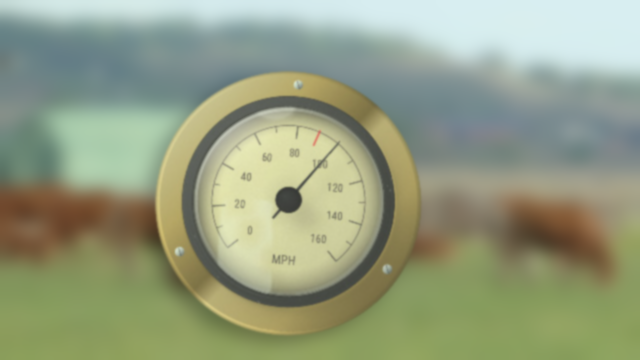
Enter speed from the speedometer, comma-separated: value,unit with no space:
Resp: 100,mph
